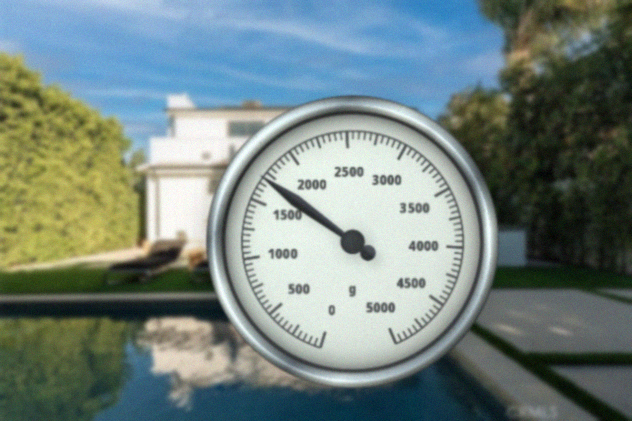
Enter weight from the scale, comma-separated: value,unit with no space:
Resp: 1700,g
